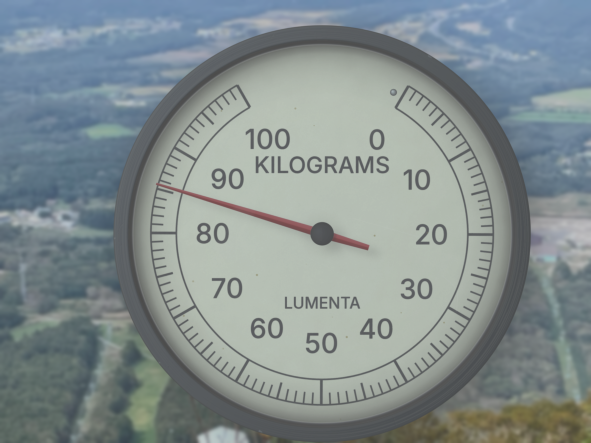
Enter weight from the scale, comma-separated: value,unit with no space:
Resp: 85.5,kg
